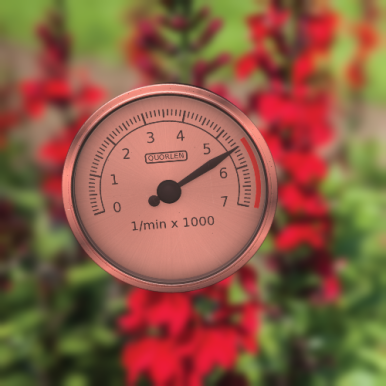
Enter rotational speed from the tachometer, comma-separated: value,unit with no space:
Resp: 5500,rpm
